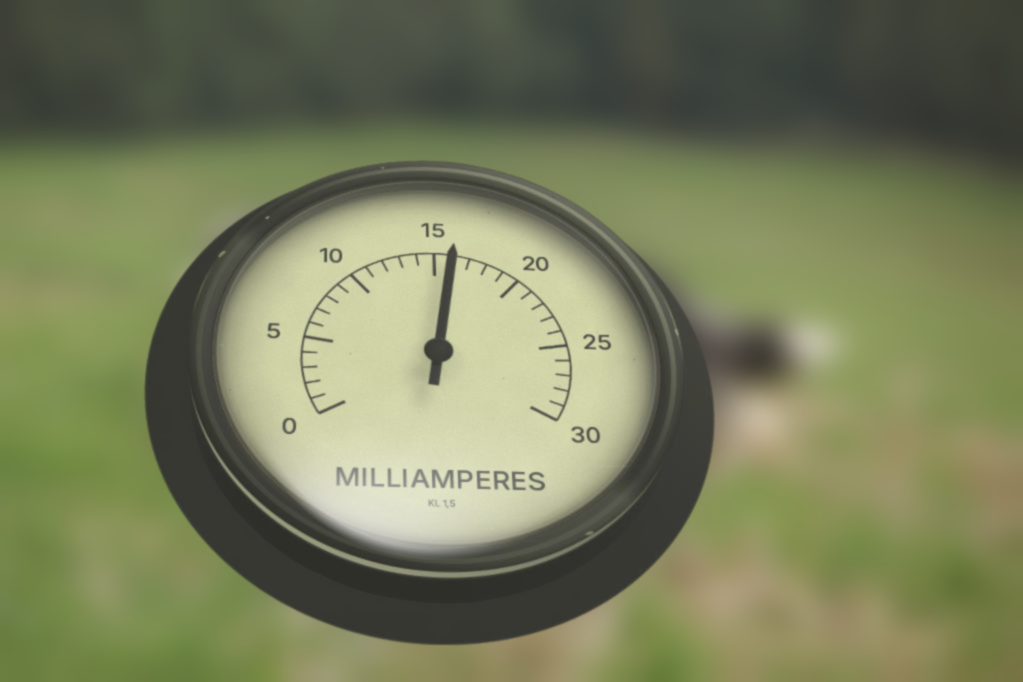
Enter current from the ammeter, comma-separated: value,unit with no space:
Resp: 16,mA
